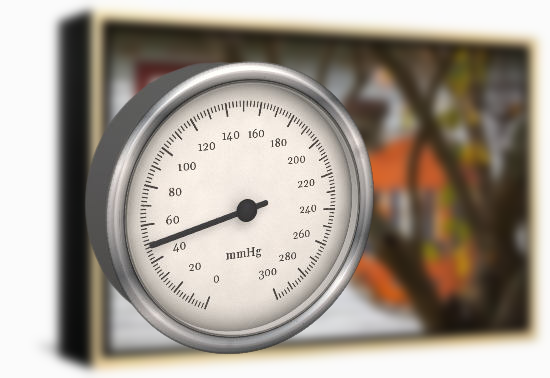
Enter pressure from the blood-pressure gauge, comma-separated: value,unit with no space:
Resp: 50,mmHg
